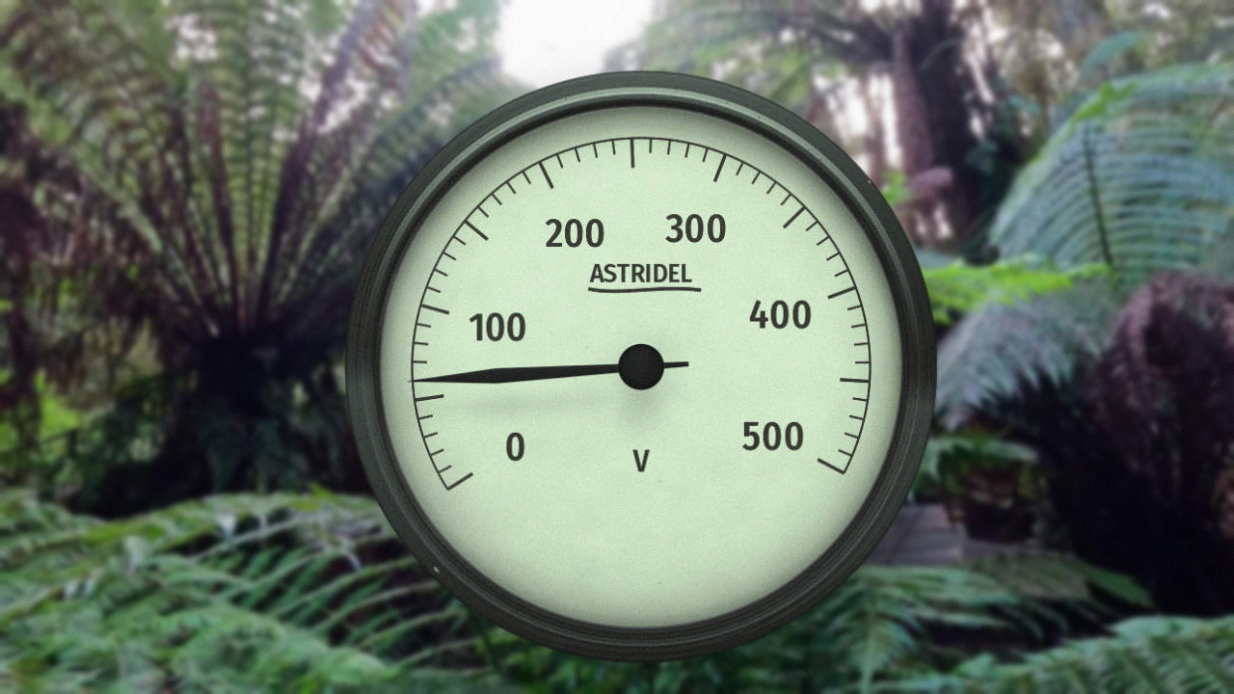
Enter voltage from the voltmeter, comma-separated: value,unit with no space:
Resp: 60,V
